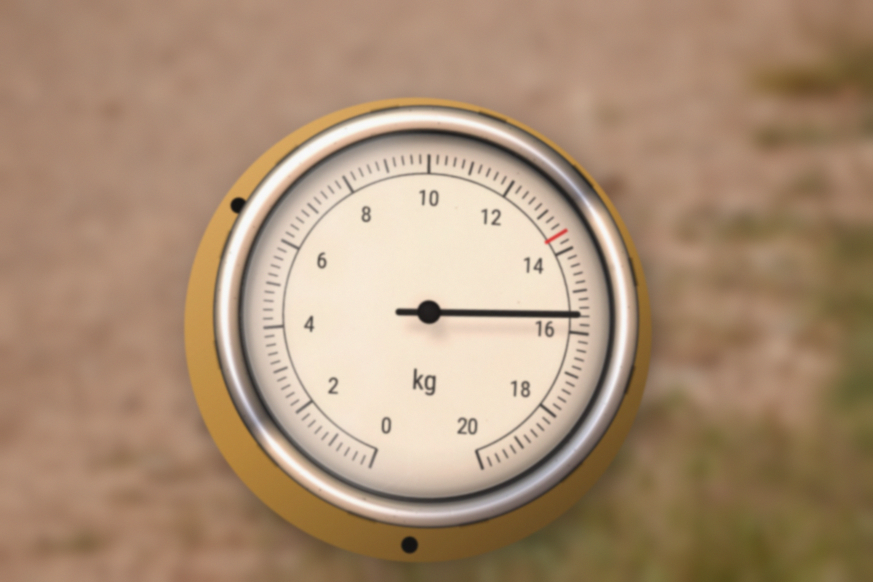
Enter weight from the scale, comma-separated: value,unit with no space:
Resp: 15.6,kg
